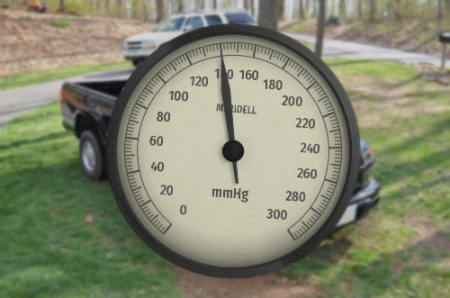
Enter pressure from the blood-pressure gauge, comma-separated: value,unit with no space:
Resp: 140,mmHg
